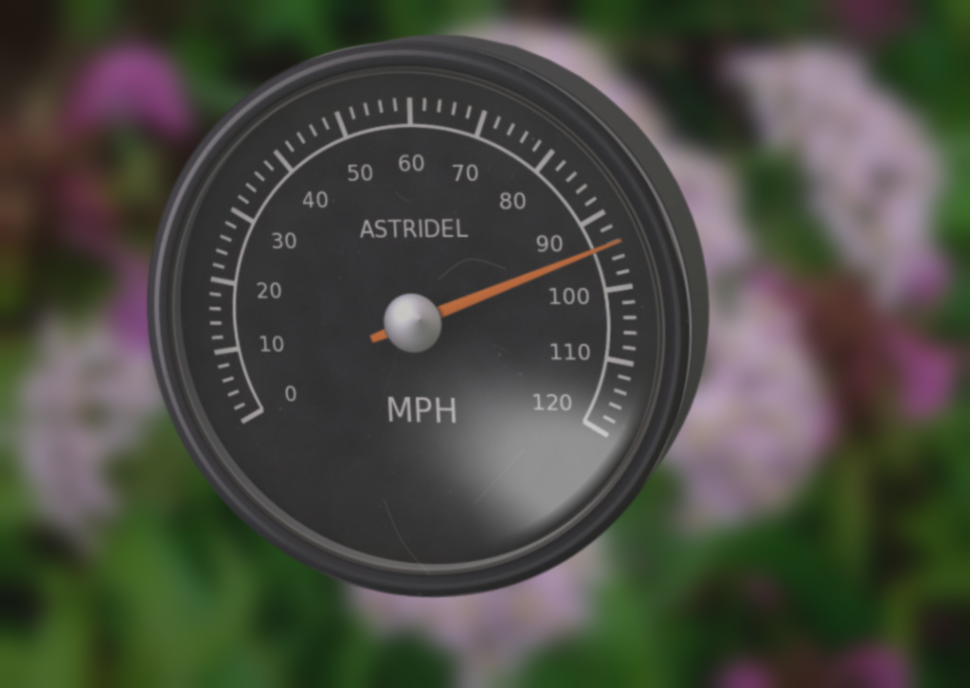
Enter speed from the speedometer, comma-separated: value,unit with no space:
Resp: 94,mph
